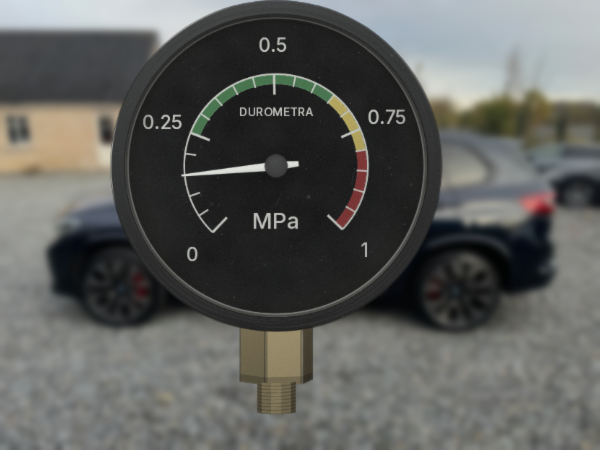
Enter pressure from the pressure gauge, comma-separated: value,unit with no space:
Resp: 0.15,MPa
